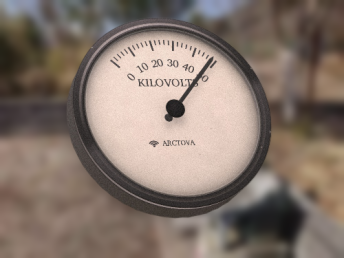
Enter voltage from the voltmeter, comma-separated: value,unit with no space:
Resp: 48,kV
